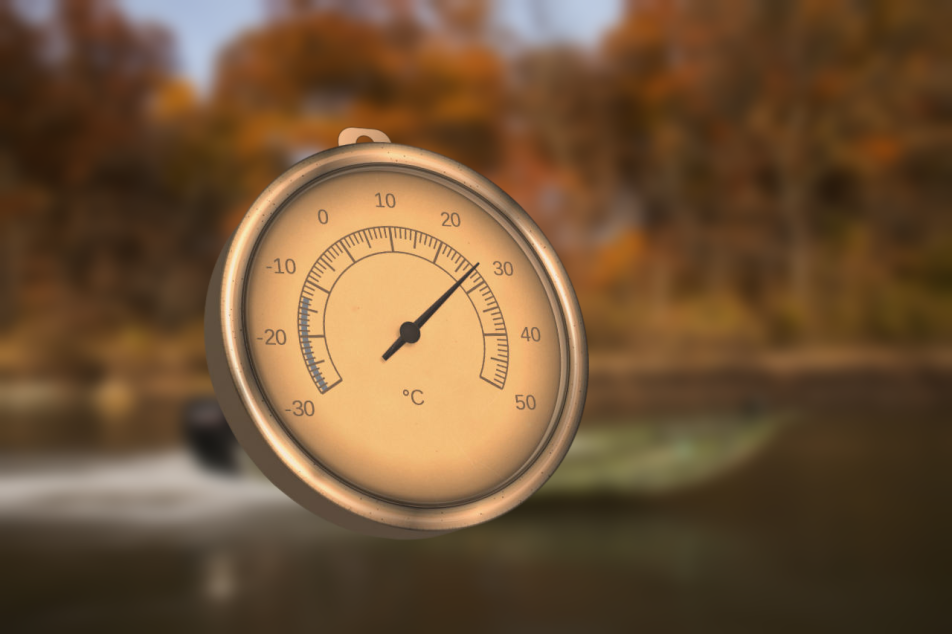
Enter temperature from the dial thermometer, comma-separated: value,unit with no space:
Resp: 27,°C
